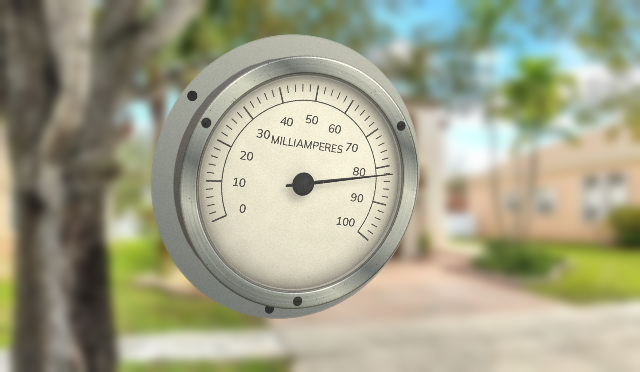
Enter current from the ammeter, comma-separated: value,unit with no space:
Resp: 82,mA
